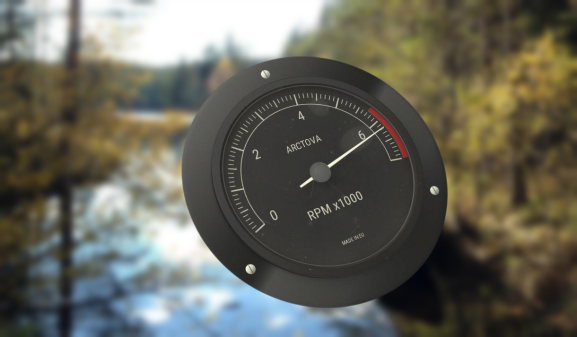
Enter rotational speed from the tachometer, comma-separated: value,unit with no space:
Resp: 6200,rpm
